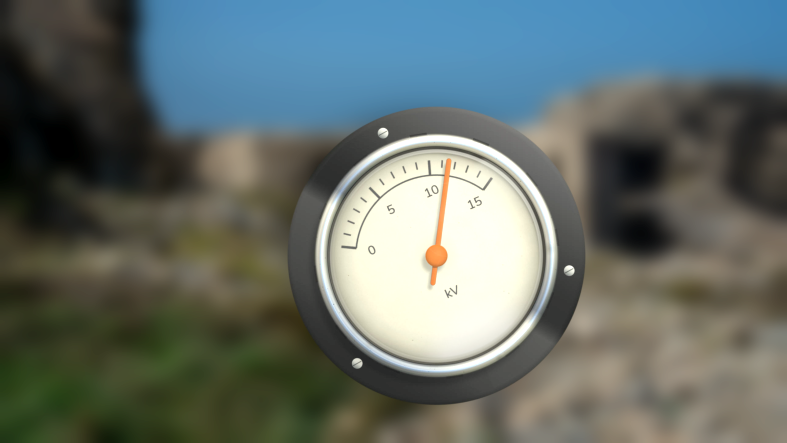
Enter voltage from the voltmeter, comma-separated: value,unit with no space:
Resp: 11.5,kV
